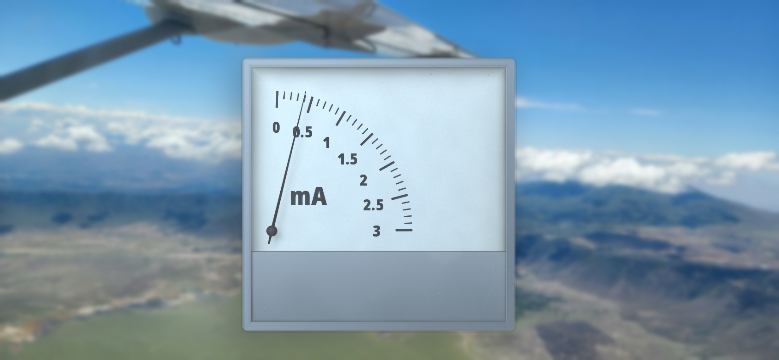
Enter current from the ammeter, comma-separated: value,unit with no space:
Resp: 0.4,mA
